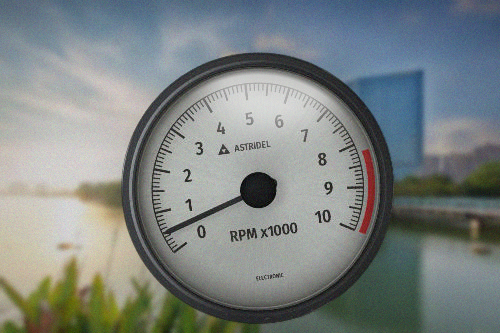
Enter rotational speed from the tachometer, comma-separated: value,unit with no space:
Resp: 500,rpm
